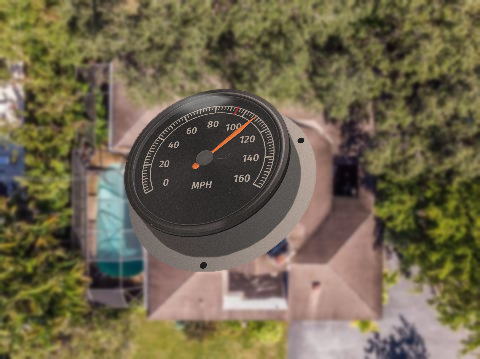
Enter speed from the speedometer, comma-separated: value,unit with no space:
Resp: 110,mph
